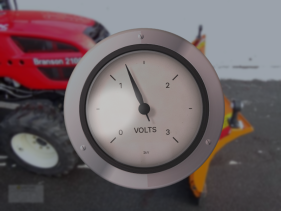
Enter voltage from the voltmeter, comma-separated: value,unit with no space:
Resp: 1.25,V
